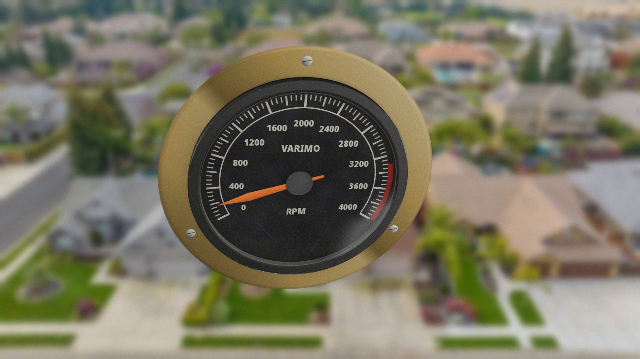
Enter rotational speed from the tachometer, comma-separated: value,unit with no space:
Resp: 200,rpm
